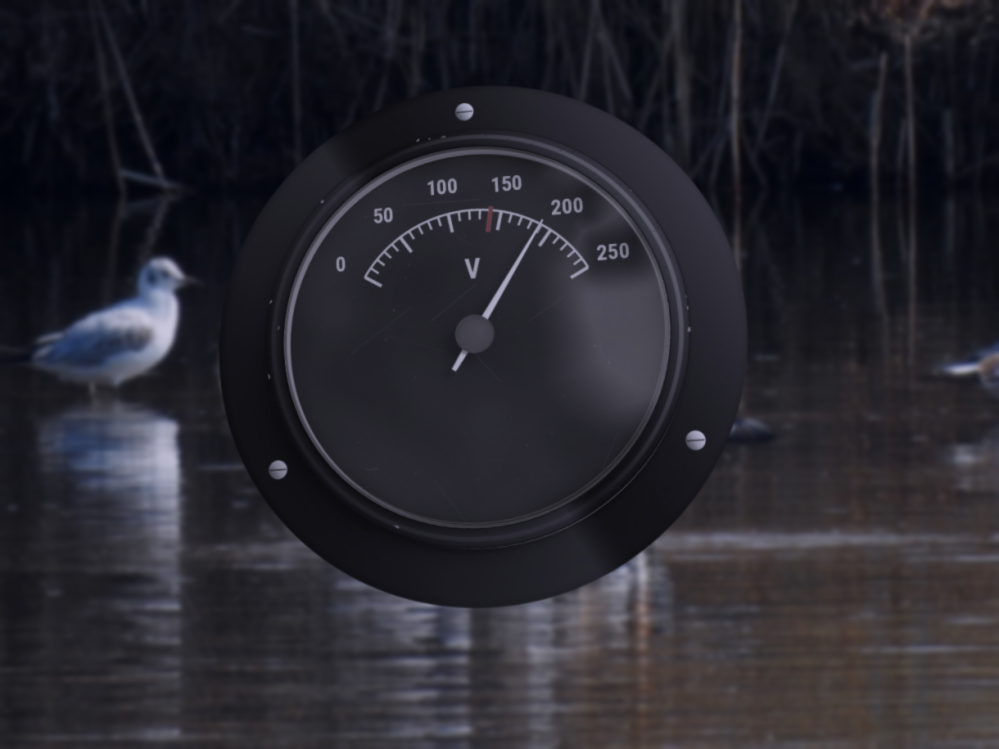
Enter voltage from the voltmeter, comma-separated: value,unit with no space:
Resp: 190,V
